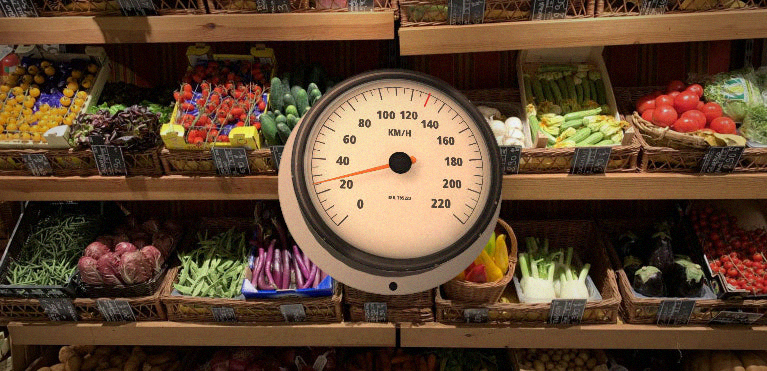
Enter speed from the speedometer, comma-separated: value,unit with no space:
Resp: 25,km/h
